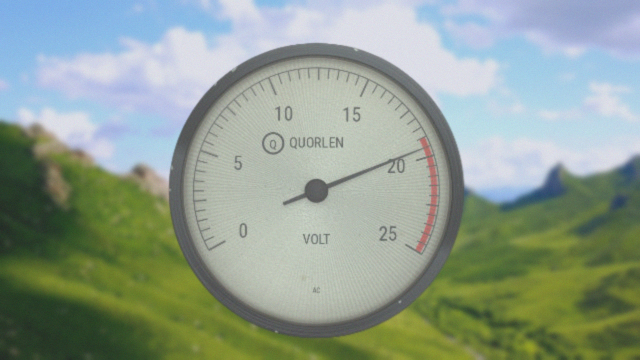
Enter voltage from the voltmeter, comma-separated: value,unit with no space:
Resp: 19.5,V
